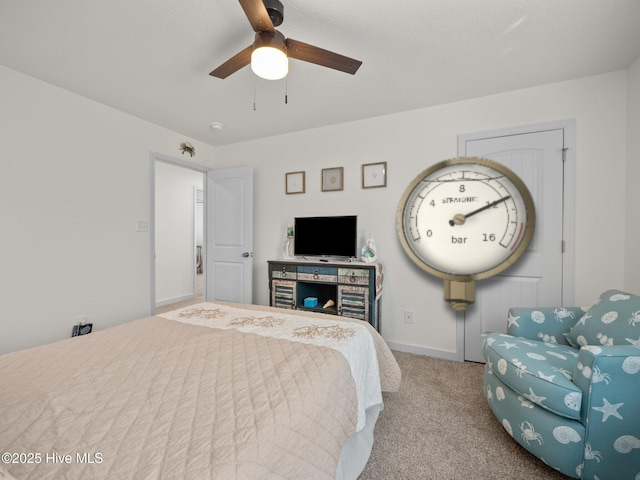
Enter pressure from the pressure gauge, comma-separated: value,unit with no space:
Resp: 12,bar
